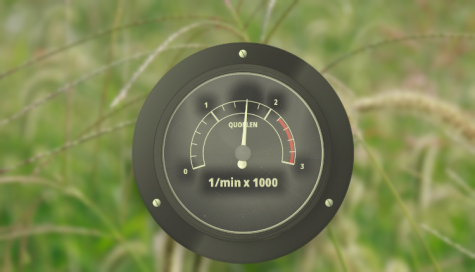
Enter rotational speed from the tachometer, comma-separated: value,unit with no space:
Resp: 1600,rpm
